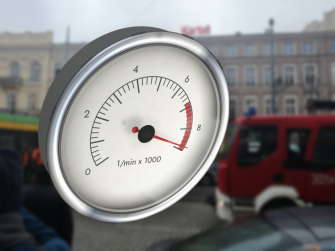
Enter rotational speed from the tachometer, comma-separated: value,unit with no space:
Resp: 8800,rpm
